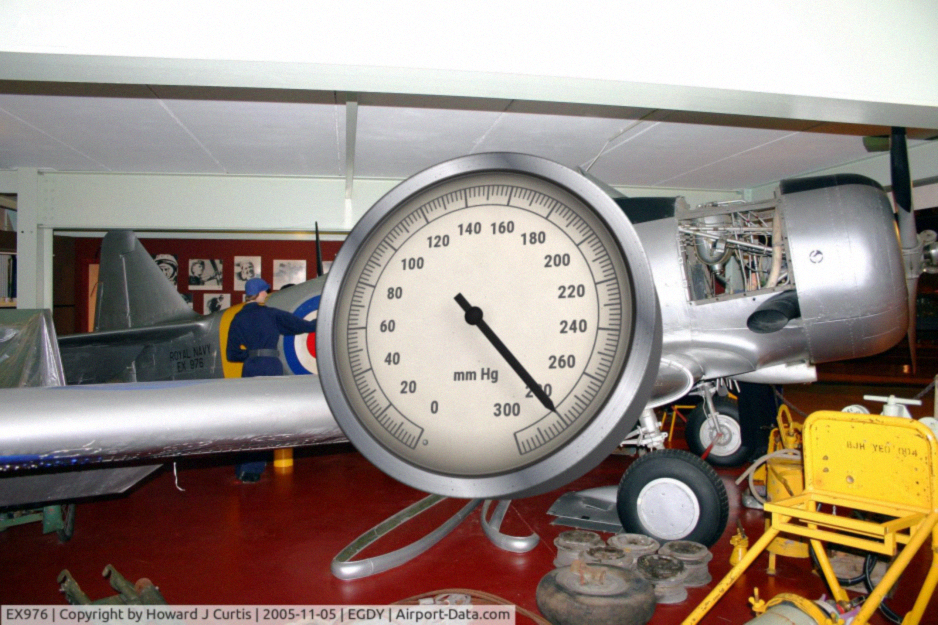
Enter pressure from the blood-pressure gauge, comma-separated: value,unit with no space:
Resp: 280,mmHg
